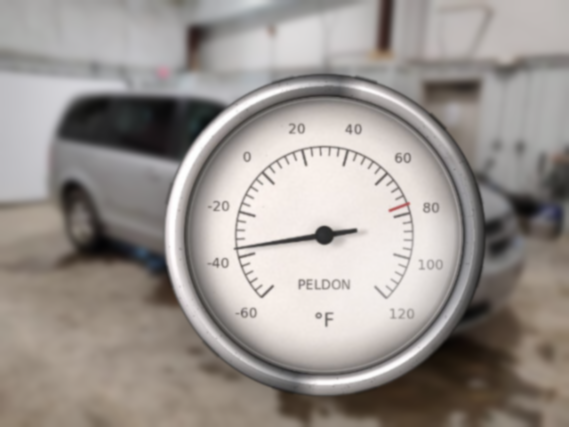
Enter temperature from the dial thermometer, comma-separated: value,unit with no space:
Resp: -36,°F
